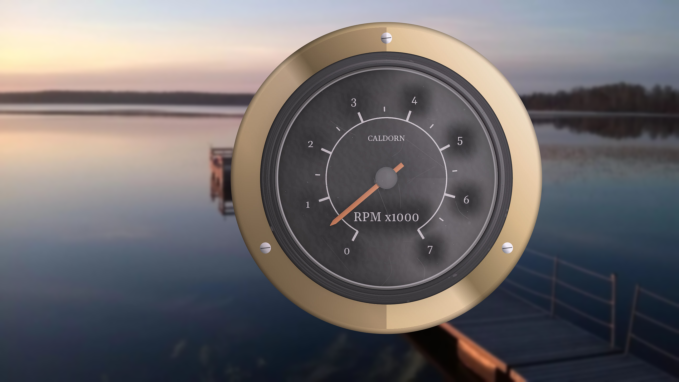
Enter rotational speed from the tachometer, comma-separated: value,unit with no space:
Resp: 500,rpm
